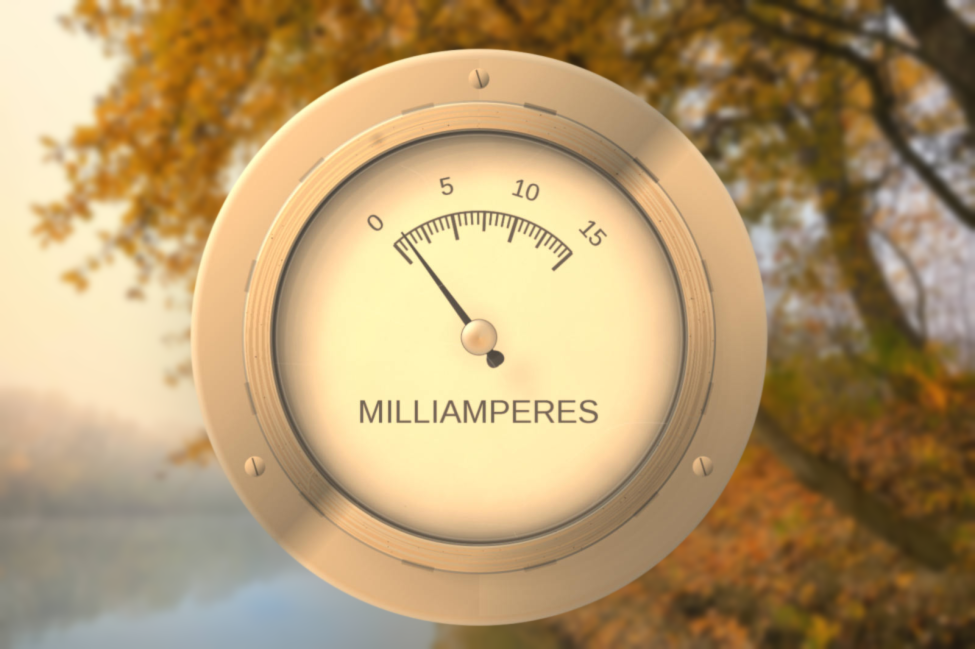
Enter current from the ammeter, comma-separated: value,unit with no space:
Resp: 1,mA
